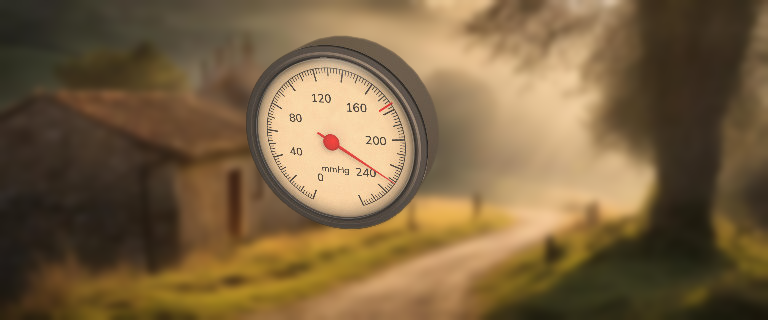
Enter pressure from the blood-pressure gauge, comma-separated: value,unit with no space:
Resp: 230,mmHg
